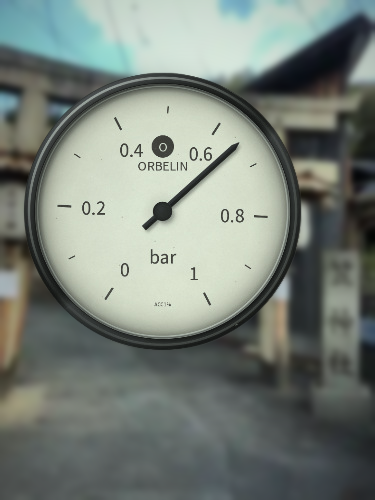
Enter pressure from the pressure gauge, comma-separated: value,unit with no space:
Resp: 0.65,bar
